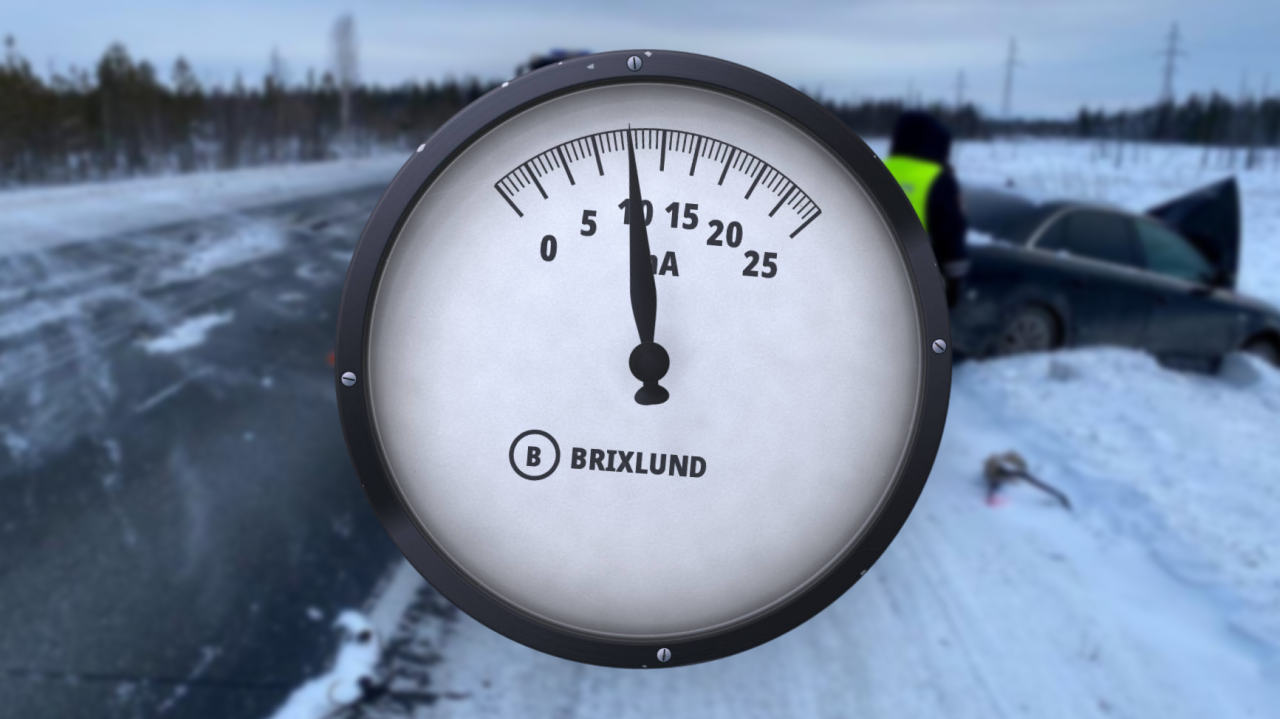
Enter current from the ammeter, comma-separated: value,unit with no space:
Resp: 10,mA
